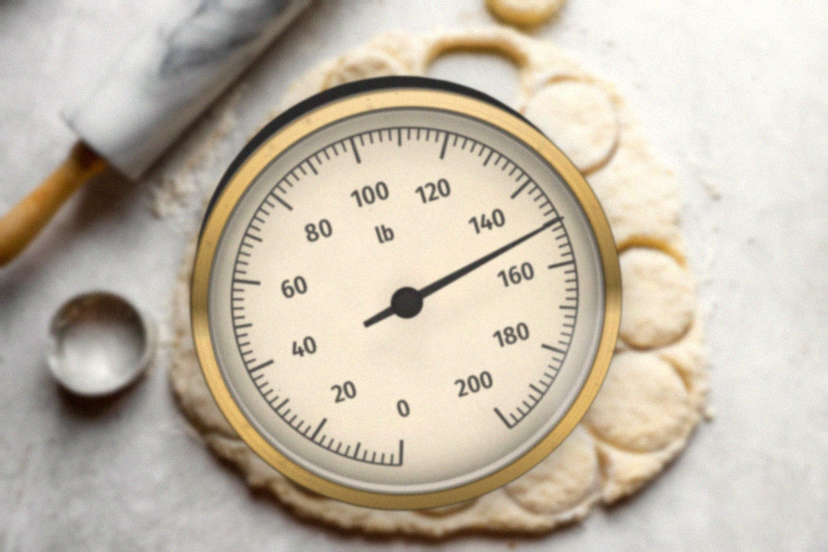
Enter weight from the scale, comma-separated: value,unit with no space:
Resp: 150,lb
